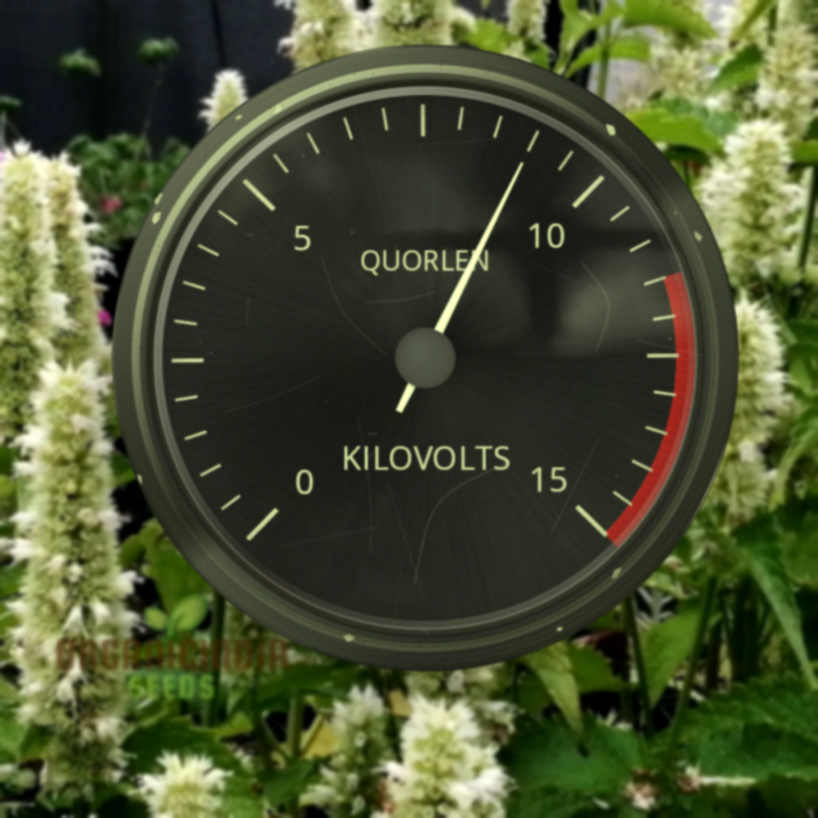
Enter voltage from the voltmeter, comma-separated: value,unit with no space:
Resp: 9,kV
